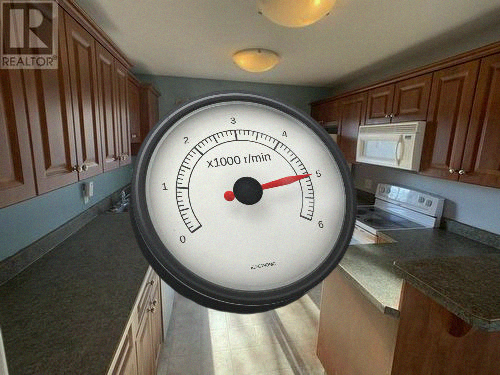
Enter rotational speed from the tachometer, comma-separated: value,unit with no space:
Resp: 5000,rpm
